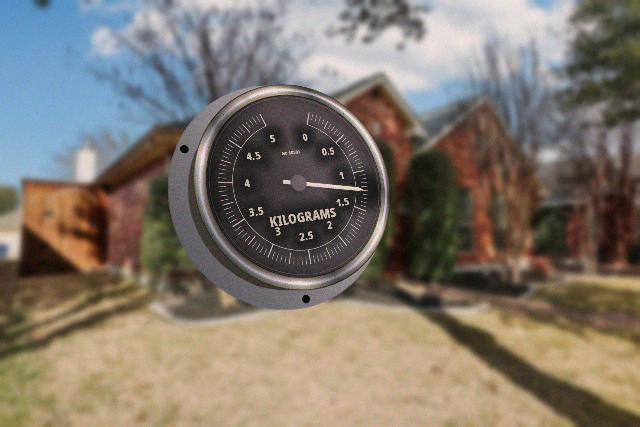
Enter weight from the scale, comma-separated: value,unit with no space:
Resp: 1.25,kg
